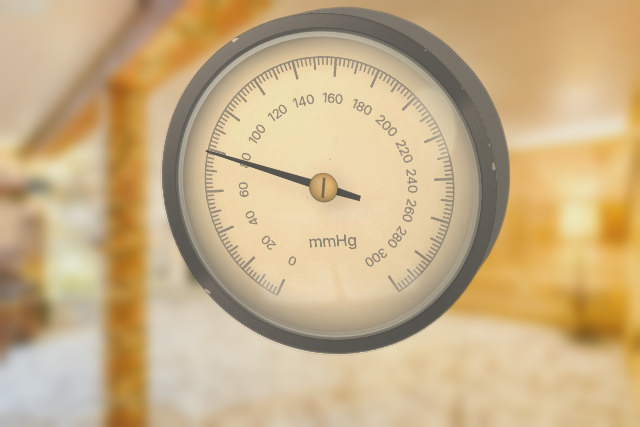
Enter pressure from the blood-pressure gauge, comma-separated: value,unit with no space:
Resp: 80,mmHg
